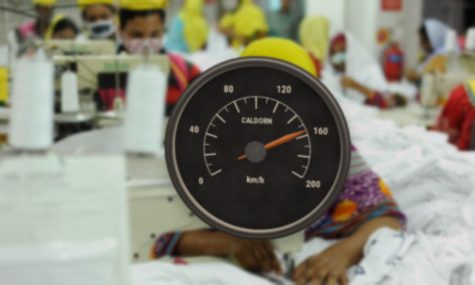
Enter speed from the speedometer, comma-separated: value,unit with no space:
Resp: 155,km/h
